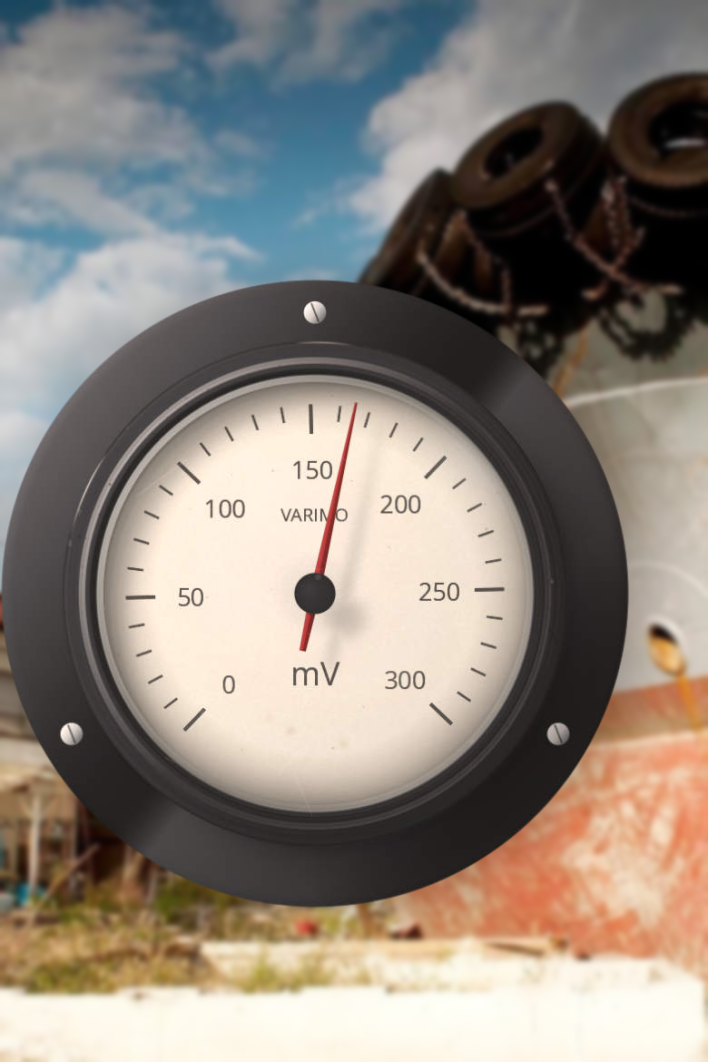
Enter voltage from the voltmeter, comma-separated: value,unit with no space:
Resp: 165,mV
